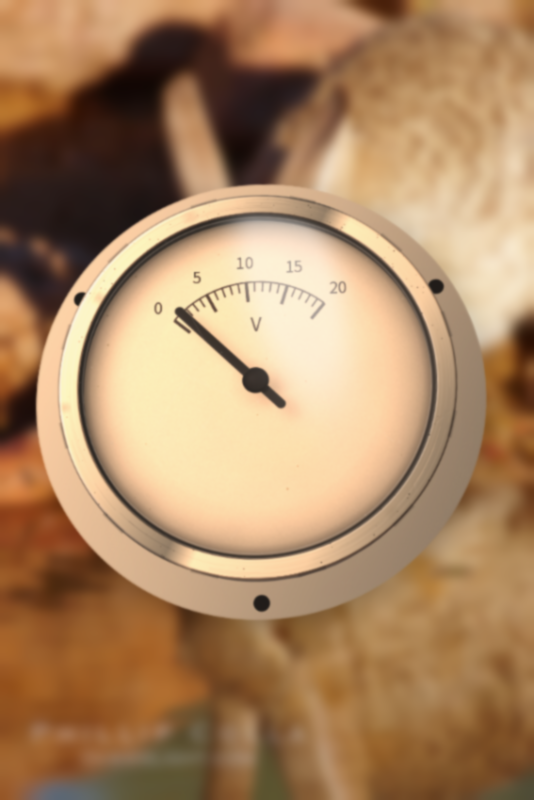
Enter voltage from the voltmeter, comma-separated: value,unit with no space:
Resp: 1,V
